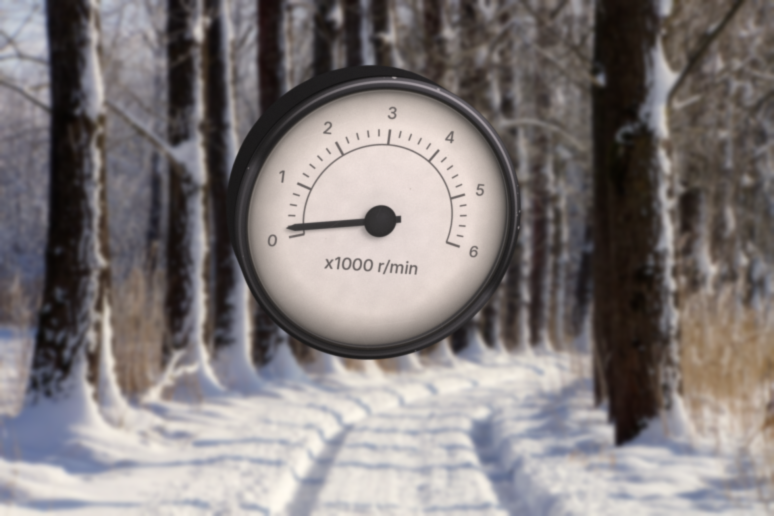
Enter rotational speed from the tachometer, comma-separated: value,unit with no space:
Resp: 200,rpm
